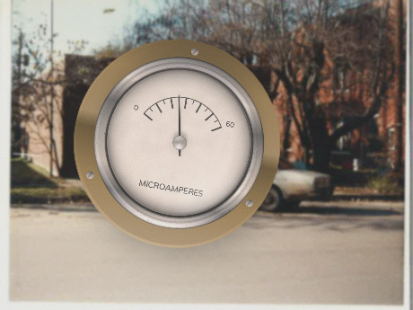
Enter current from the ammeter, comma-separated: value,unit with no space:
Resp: 25,µA
